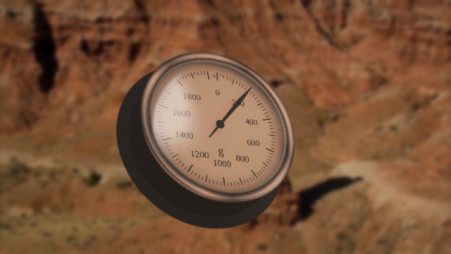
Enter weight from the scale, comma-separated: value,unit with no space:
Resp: 200,g
